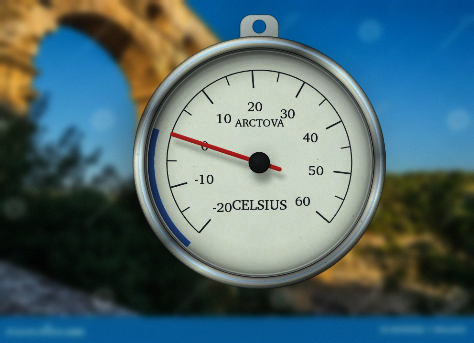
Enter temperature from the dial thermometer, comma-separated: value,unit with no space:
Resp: 0,°C
